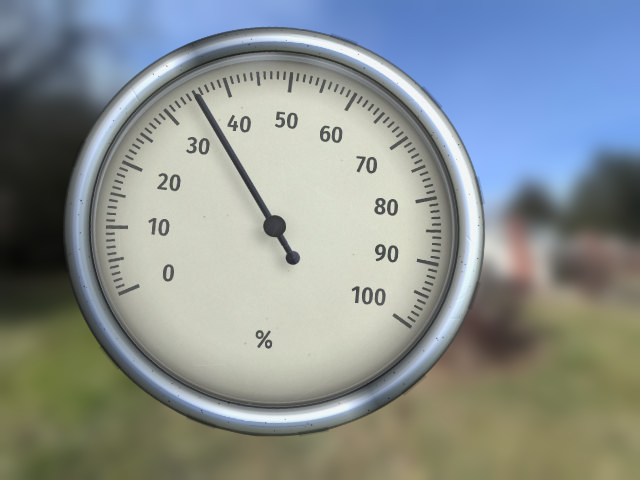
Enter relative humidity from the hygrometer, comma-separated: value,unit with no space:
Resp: 35,%
